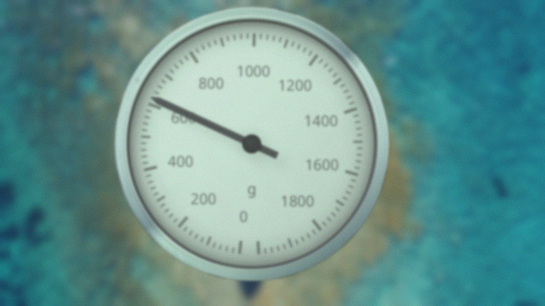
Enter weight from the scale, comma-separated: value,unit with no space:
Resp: 620,g
